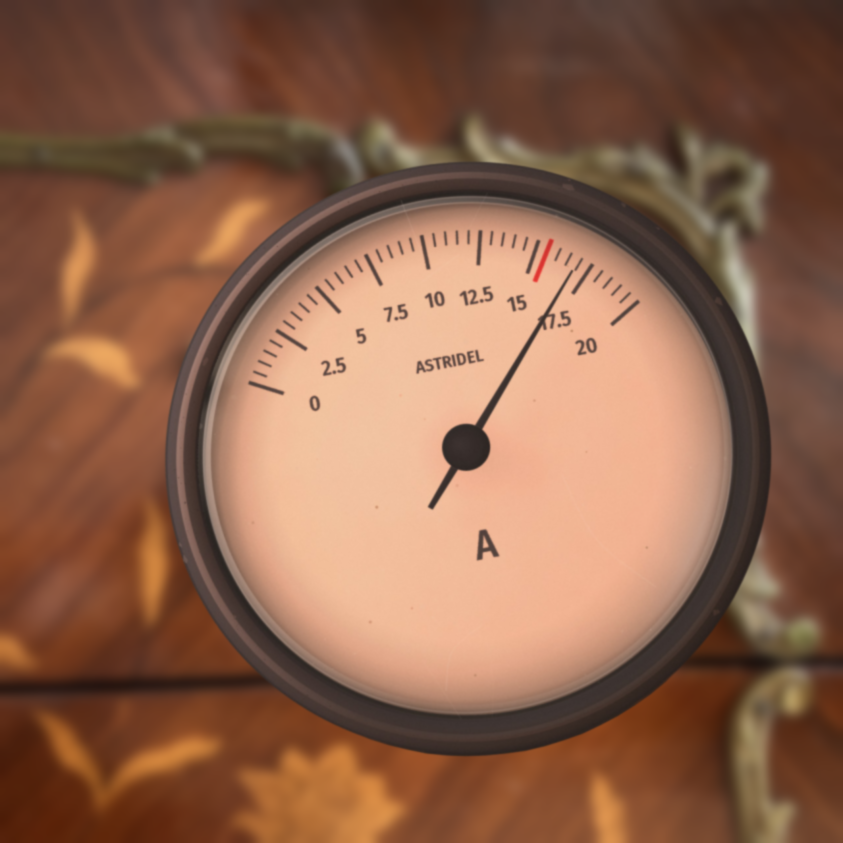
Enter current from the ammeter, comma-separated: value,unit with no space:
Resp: 17,A
